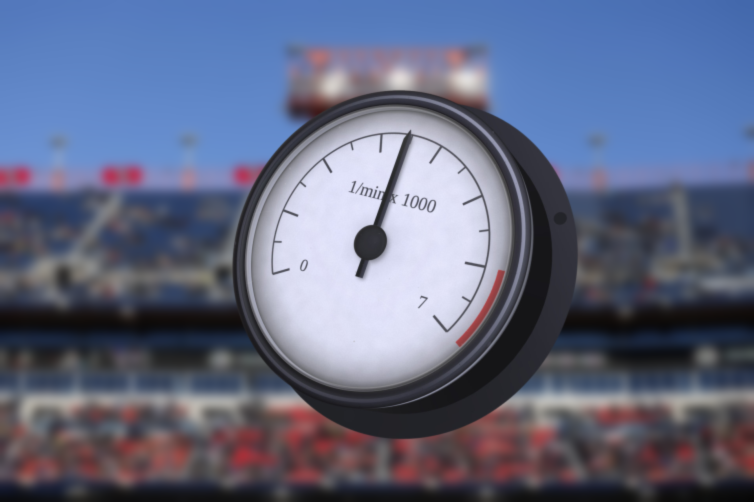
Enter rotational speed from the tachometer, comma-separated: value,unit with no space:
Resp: 3500,rpm
